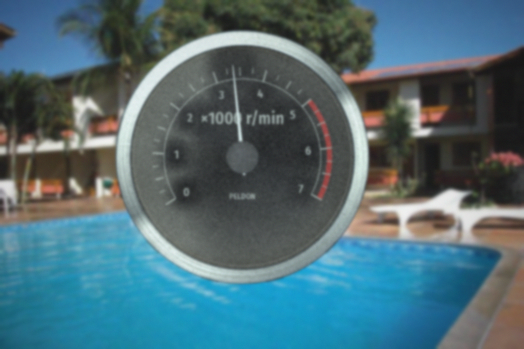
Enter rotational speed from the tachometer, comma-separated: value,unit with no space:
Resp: 3375,rpm
